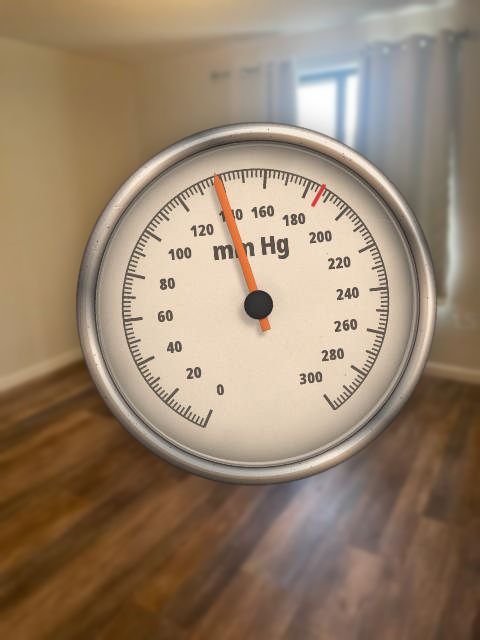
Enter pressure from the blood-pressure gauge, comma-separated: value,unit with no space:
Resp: 138,mmHg
